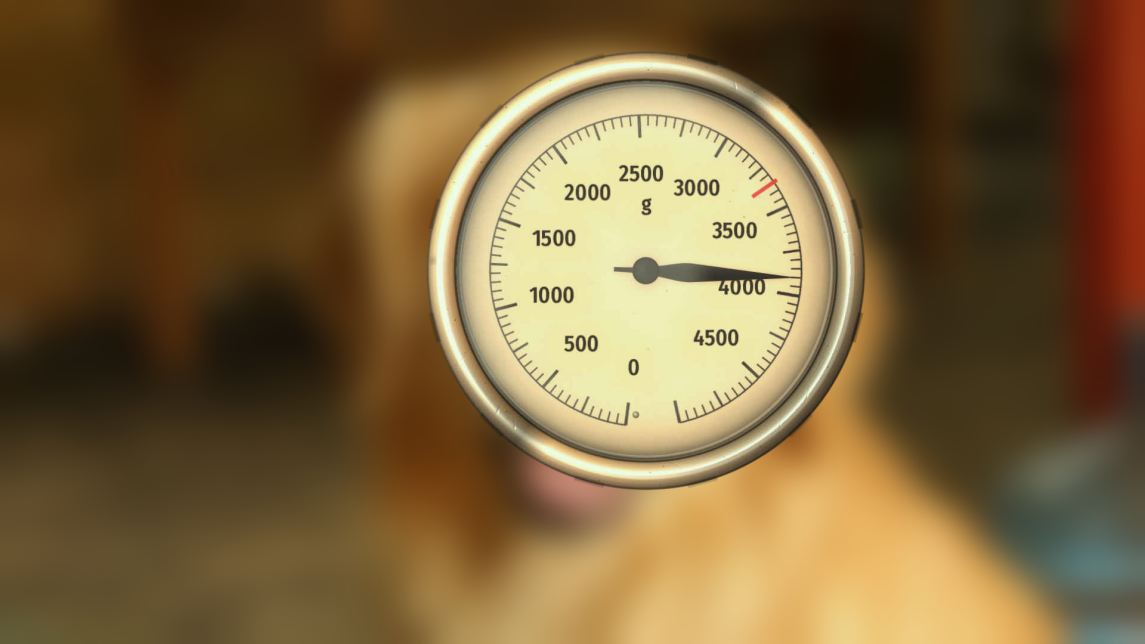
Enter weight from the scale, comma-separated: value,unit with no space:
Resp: 3900,g
